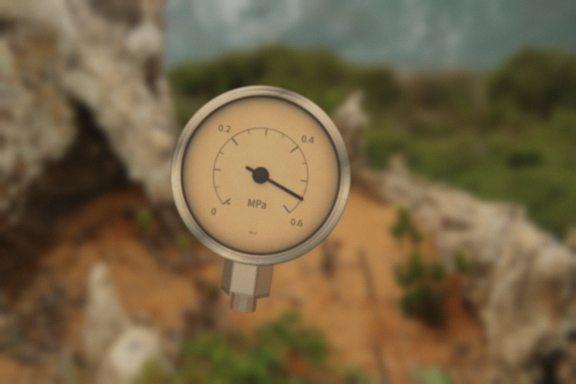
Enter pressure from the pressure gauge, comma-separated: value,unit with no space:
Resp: 0.55,MPa
